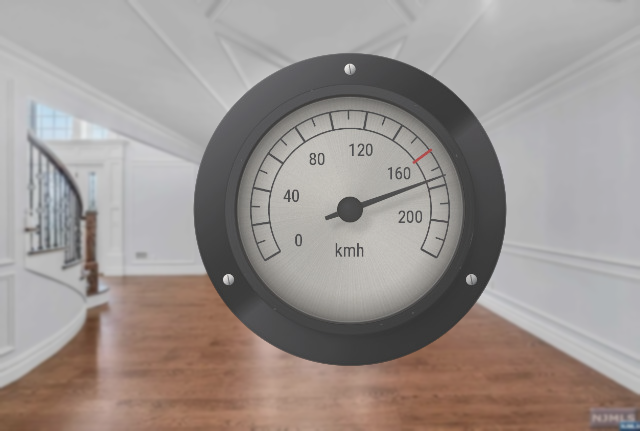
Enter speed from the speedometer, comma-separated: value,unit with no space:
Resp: 175,km/h
